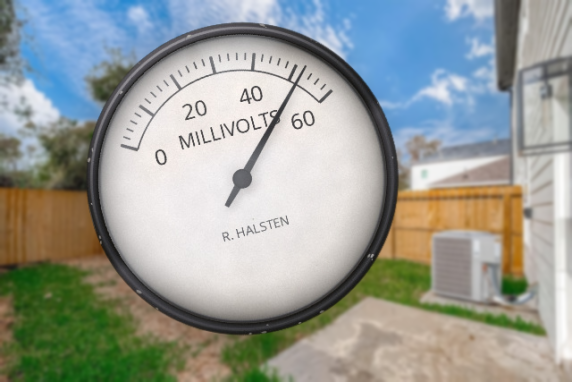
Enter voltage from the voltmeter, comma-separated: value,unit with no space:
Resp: 52,mV
